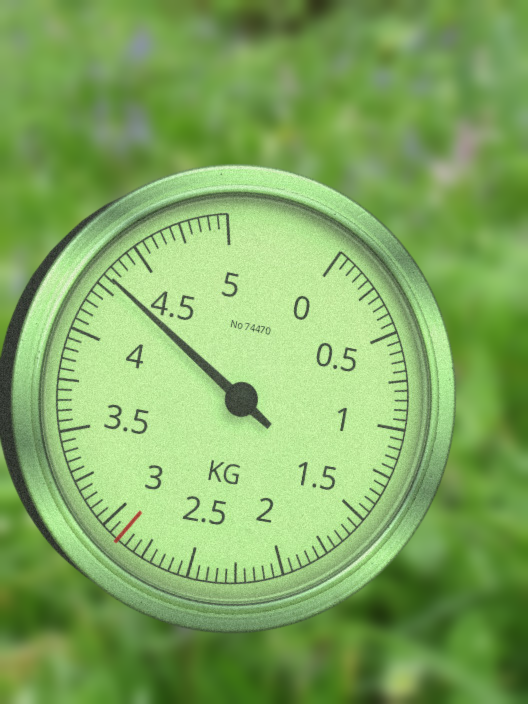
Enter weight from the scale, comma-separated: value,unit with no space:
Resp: 4.3,kg
